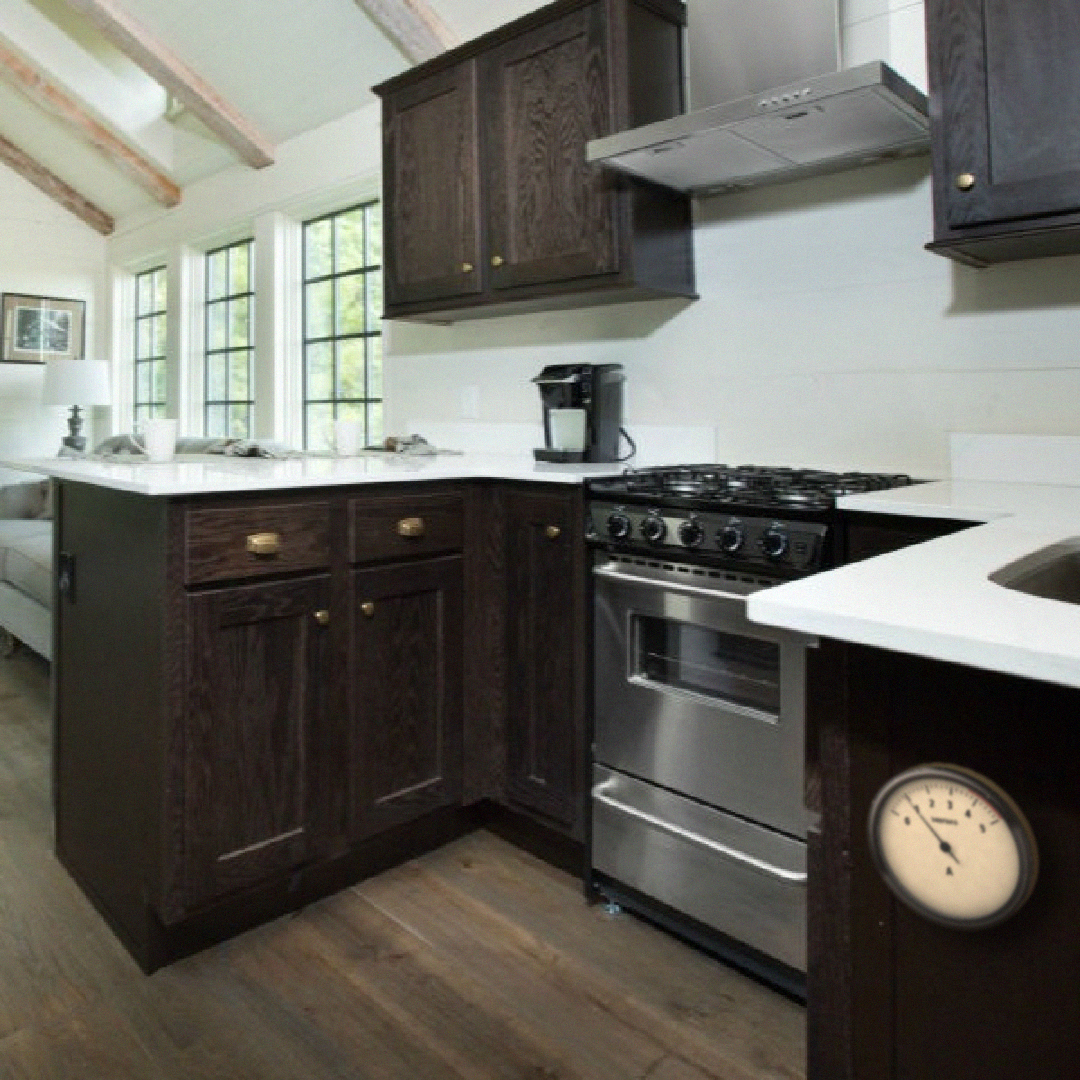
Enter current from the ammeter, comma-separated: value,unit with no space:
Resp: 1,A
